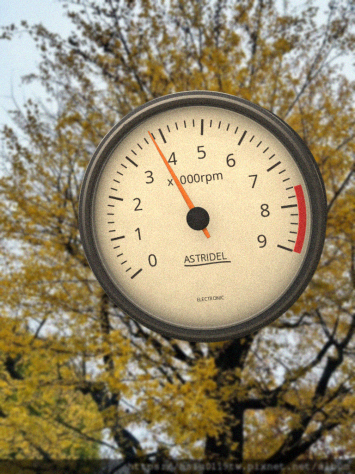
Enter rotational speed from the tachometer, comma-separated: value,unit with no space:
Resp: 3800,rpm
